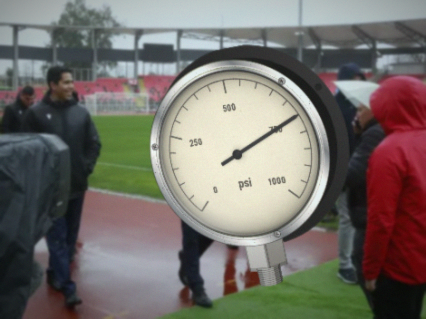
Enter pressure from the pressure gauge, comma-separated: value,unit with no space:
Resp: 750,psi
